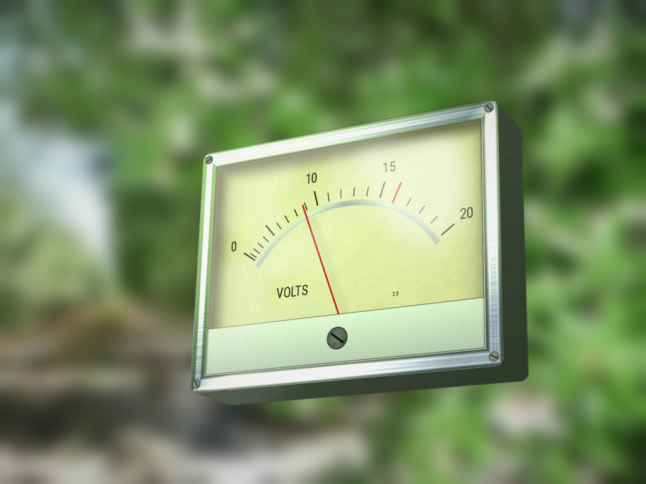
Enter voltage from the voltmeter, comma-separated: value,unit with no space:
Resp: 9,V
